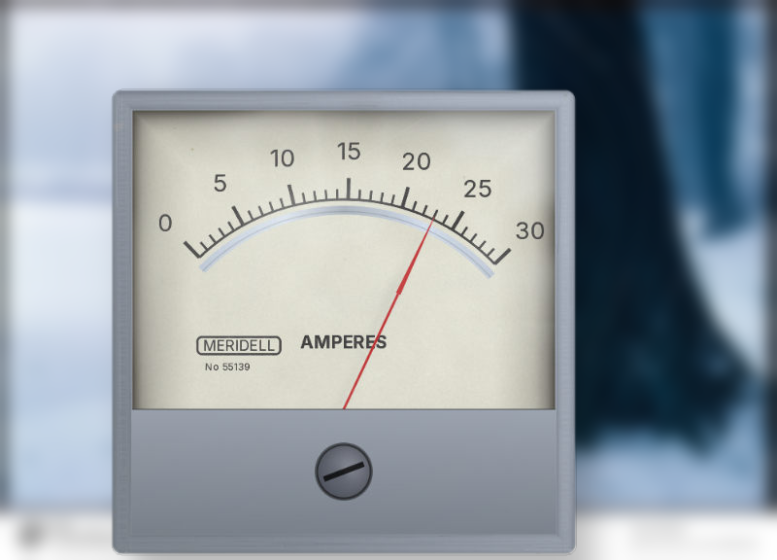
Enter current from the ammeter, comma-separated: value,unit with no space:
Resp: 23,A
